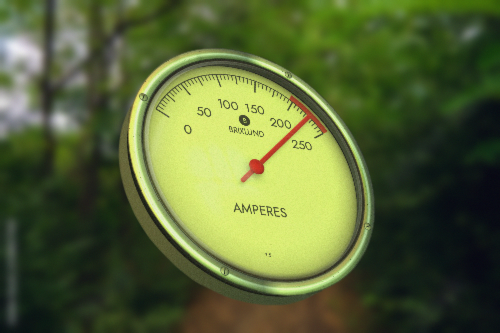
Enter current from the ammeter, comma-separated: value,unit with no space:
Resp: 225,A
